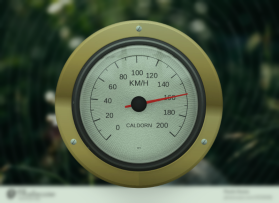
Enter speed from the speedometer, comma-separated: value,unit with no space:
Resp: 160,km/h
